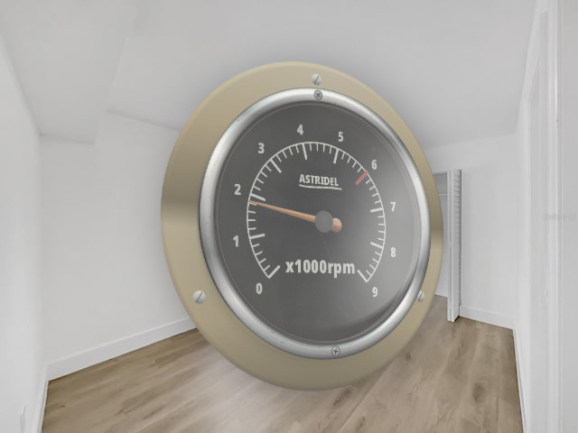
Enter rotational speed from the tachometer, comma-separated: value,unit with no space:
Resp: 1800,rpm
